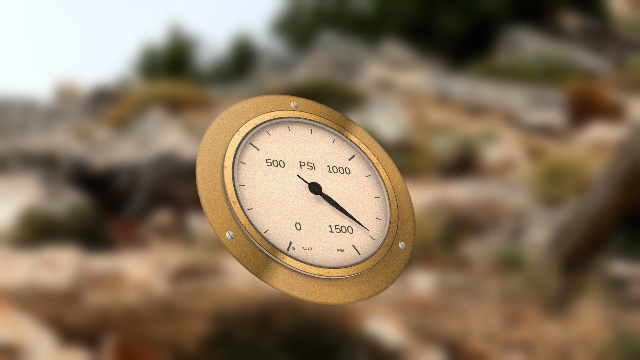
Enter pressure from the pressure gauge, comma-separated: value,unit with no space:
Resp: 1400,psi
